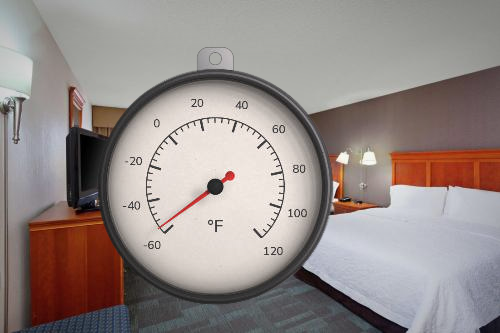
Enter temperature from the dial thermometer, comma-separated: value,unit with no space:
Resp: -56,°F
